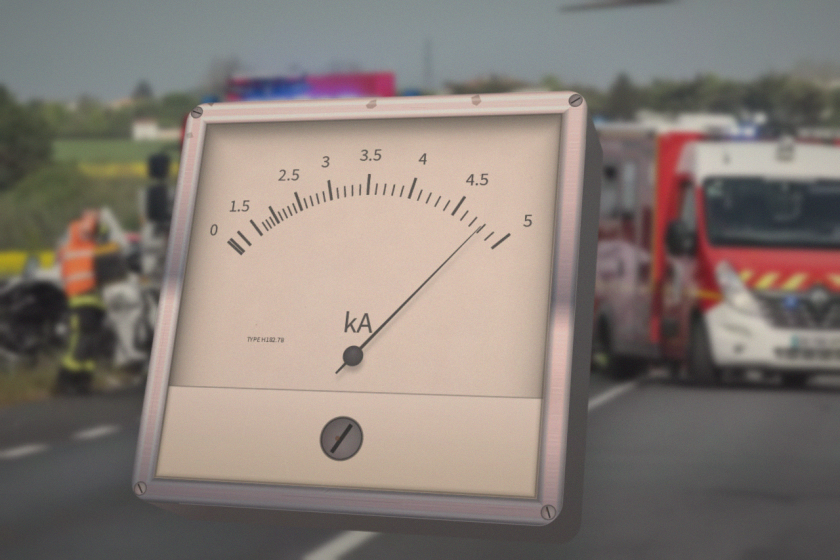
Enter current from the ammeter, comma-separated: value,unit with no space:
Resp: 4.8,kA
